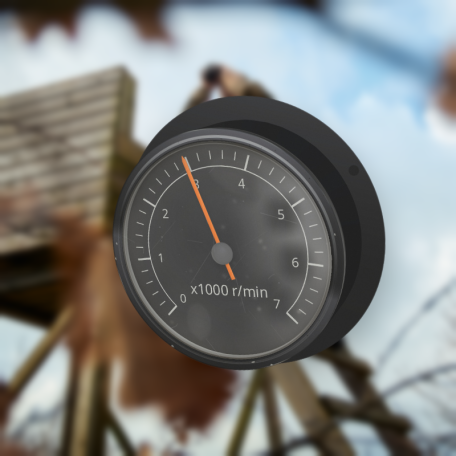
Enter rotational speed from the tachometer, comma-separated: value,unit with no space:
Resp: 3000,rpm
